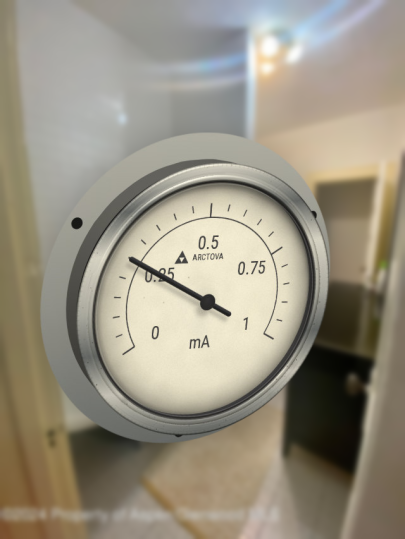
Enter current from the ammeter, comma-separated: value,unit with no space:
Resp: 0.25,mA
